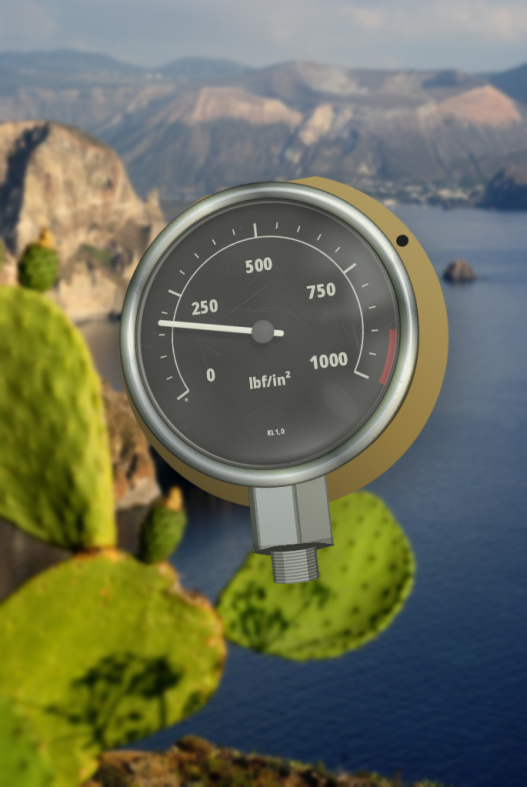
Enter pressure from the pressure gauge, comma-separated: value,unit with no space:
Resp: 175,psi
